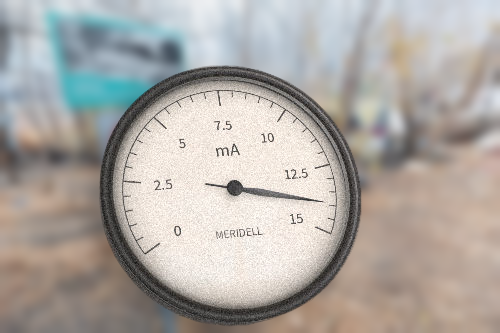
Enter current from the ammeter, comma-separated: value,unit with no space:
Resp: 14,mA
